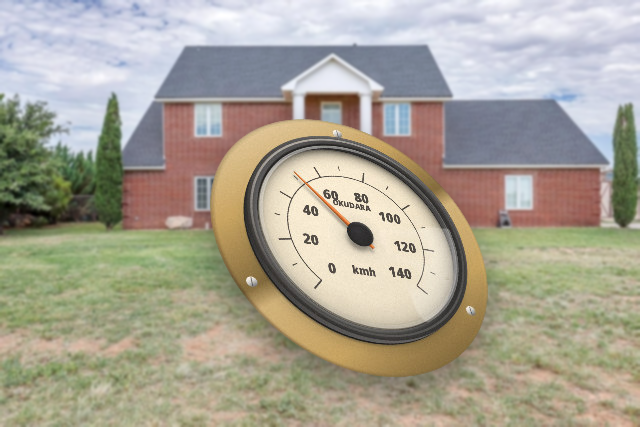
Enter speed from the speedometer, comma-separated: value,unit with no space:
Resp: 50,km/h
